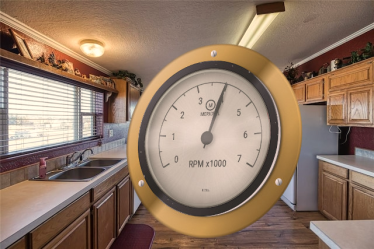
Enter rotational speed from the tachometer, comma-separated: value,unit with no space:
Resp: 4000,rpm
